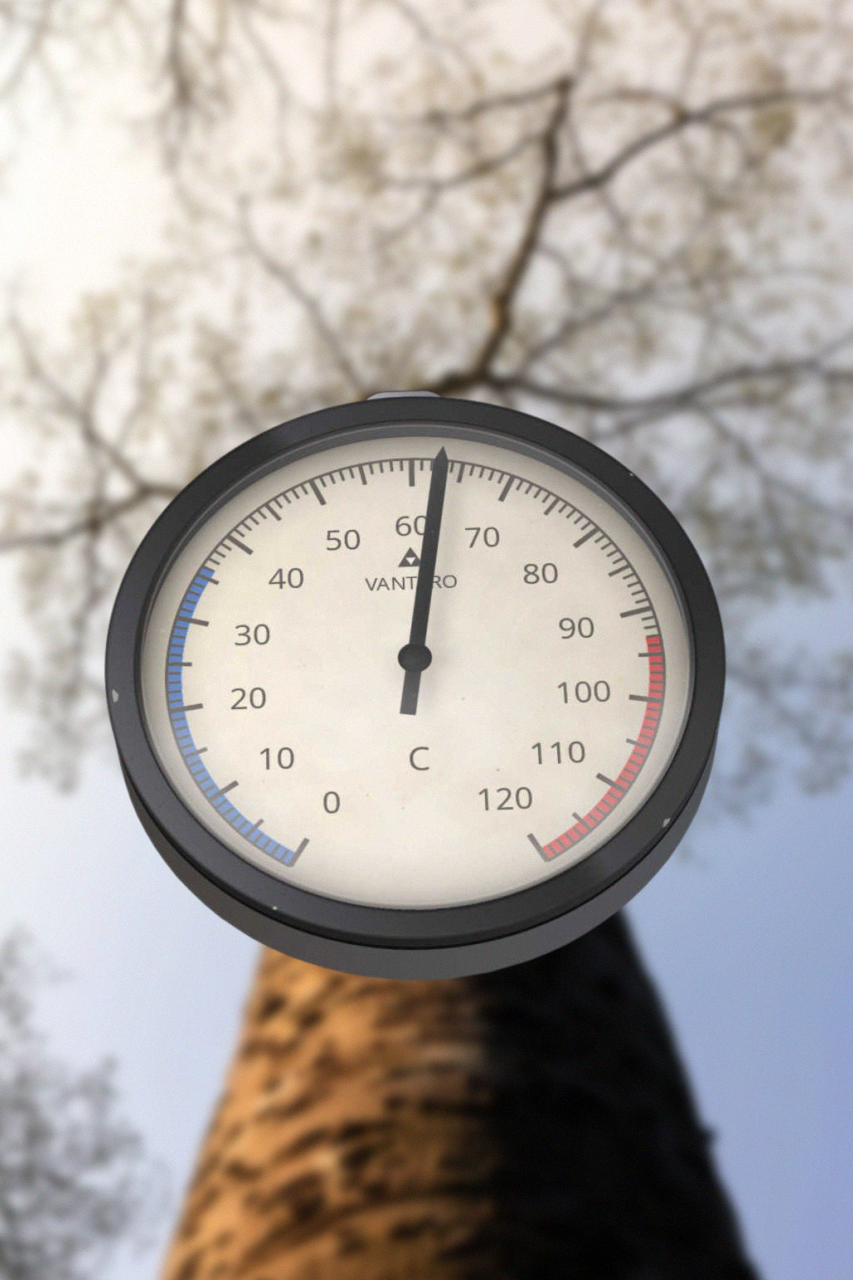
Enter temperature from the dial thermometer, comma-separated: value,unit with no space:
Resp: 63,°C
